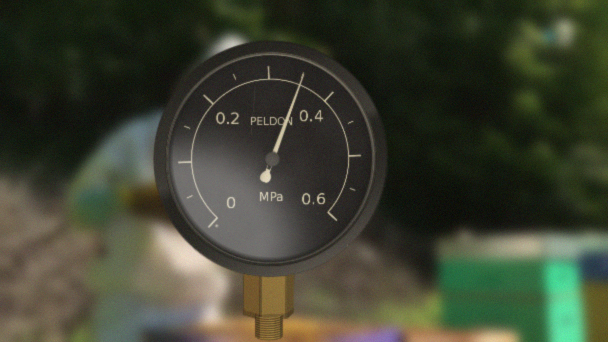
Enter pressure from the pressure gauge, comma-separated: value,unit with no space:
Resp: 0.35,MPa
